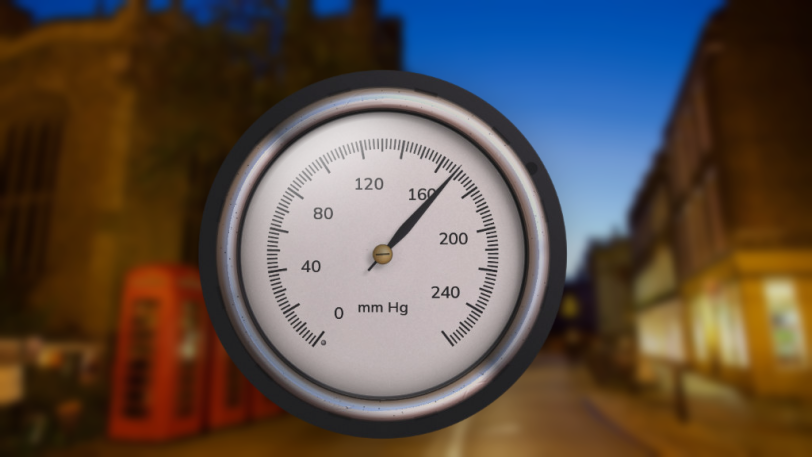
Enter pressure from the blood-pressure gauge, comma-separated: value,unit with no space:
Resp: 168,mmHg
